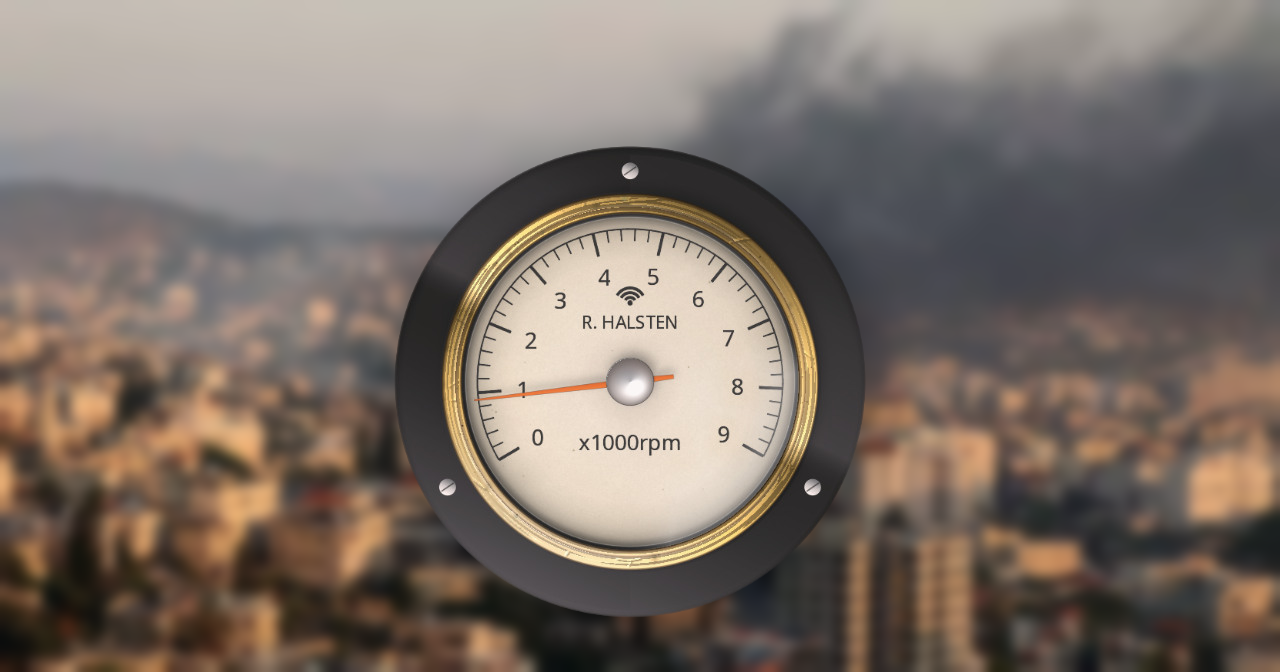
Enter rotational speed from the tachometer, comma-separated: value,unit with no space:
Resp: 900,rpm
